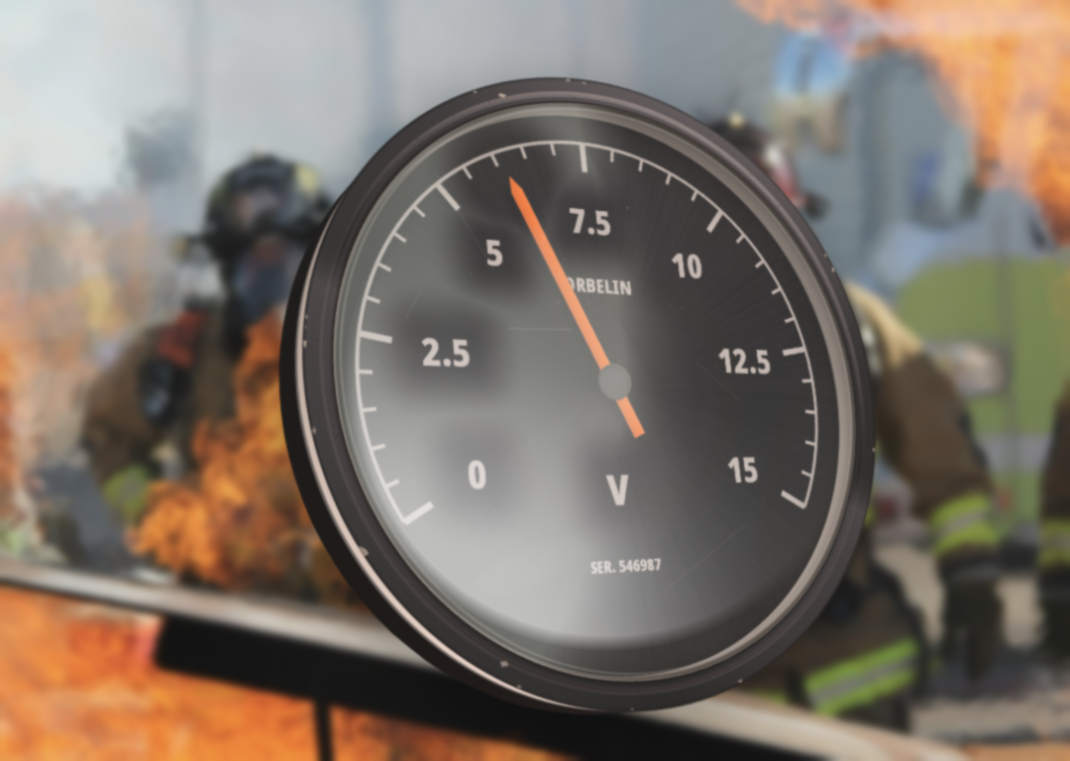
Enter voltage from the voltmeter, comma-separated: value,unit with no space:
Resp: 6,V
